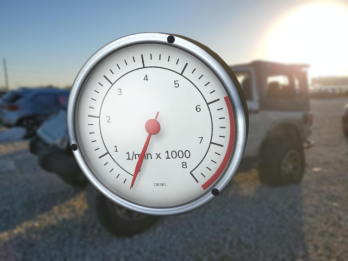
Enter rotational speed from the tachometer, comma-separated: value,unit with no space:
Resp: 0,rpm
